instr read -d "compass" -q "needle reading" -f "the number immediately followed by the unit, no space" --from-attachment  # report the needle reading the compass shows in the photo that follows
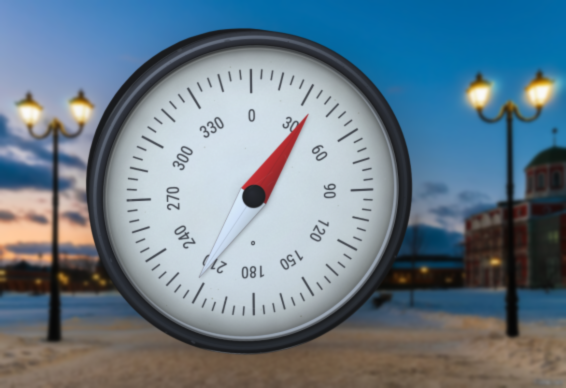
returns 35°
